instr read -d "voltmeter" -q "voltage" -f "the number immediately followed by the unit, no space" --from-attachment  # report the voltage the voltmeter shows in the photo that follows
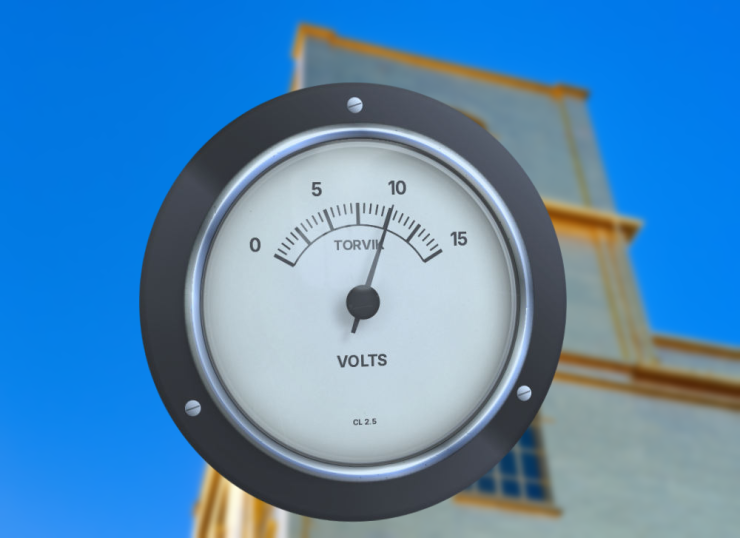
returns 10V
